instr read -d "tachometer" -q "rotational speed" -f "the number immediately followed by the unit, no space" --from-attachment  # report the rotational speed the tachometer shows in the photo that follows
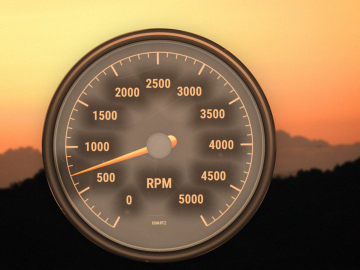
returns 700rpm
